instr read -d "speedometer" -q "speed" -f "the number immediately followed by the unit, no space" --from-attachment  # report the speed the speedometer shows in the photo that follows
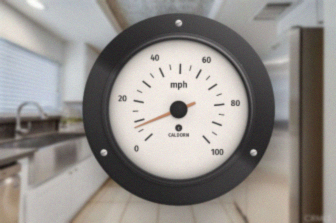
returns 7.5mph
